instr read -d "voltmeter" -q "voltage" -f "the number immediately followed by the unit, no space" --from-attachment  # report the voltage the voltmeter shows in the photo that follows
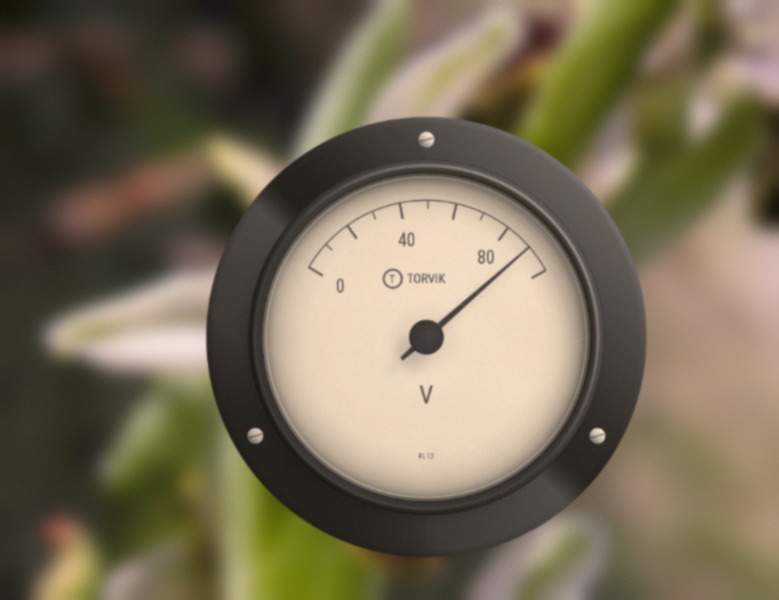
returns 90V
